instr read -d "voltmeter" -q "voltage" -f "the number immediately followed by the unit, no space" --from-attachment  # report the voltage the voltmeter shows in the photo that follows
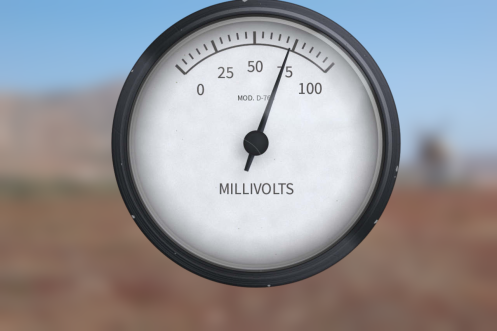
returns 72.5mV
